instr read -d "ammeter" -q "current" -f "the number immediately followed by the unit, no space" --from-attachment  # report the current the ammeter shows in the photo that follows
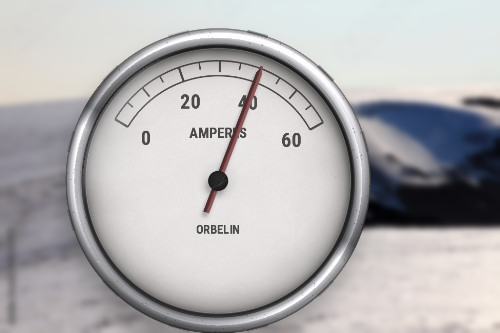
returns 40A
